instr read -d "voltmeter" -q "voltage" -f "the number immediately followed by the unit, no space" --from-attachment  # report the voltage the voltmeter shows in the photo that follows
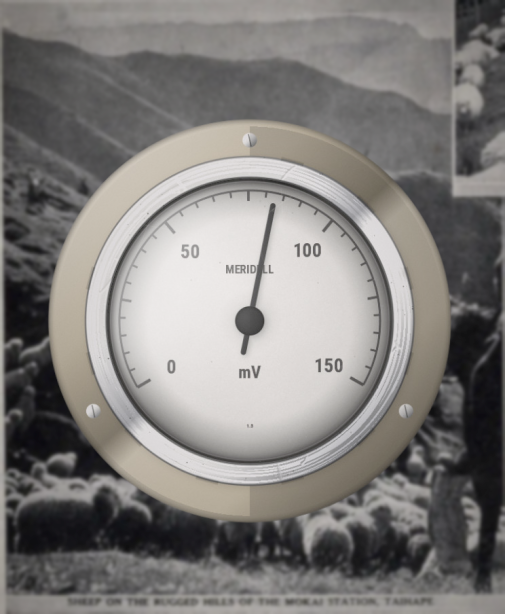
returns 82.5mV
